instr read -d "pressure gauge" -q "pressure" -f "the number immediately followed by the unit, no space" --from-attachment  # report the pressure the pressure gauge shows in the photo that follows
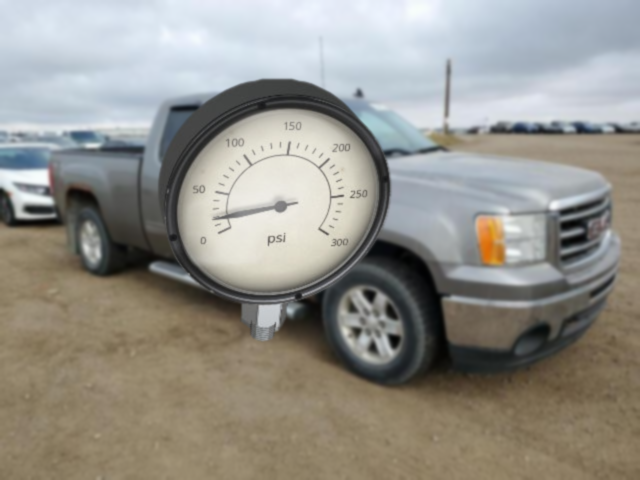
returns 20psi
